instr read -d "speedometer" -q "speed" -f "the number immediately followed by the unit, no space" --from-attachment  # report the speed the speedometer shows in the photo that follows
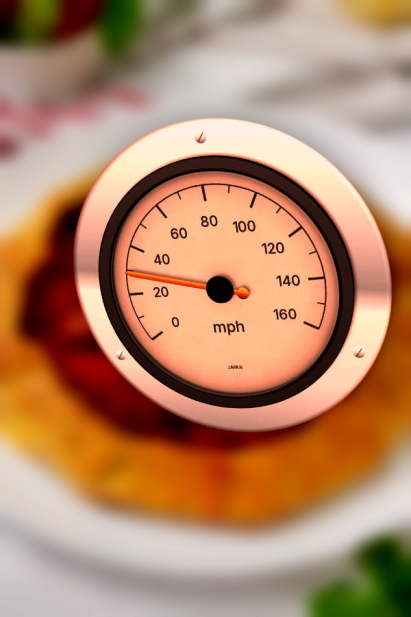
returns 30mph
